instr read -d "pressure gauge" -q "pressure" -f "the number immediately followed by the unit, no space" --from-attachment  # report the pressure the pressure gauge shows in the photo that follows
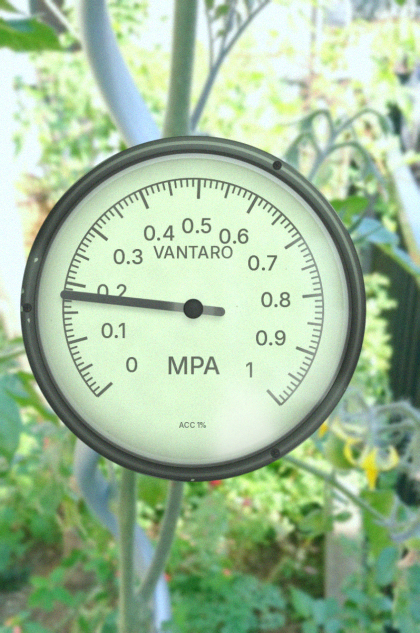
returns 0.18MPa
